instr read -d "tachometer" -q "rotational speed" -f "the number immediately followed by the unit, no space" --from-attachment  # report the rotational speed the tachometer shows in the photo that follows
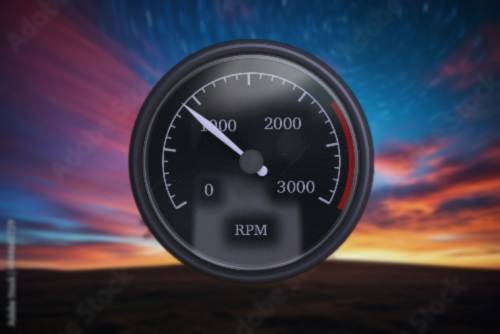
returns 900rpm
